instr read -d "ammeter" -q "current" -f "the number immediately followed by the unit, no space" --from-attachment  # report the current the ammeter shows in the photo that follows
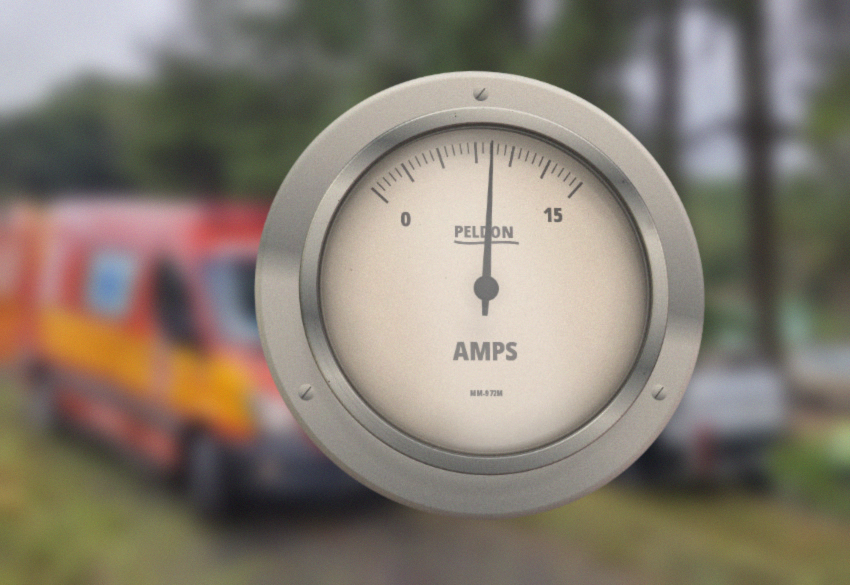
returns 8.5A
